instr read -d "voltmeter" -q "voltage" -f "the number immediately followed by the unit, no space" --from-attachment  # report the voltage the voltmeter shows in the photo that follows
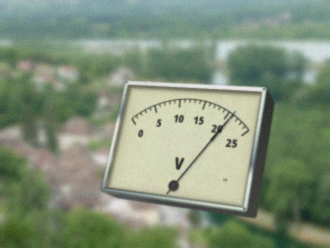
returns 21V
